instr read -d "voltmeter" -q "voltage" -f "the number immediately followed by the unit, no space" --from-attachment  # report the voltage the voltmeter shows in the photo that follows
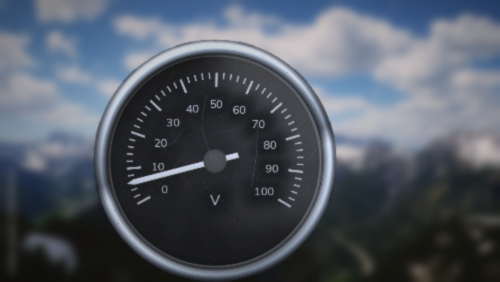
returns 6V
